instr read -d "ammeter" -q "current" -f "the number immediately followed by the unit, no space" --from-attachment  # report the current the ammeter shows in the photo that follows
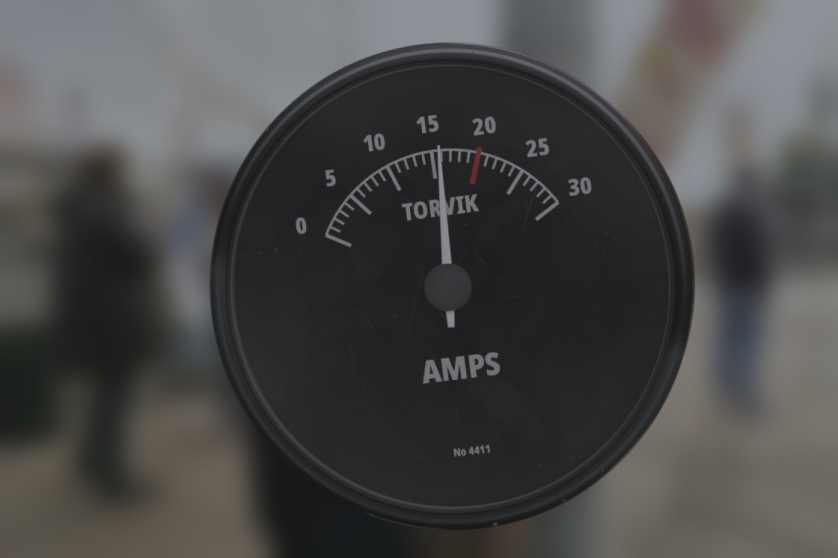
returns 16A
